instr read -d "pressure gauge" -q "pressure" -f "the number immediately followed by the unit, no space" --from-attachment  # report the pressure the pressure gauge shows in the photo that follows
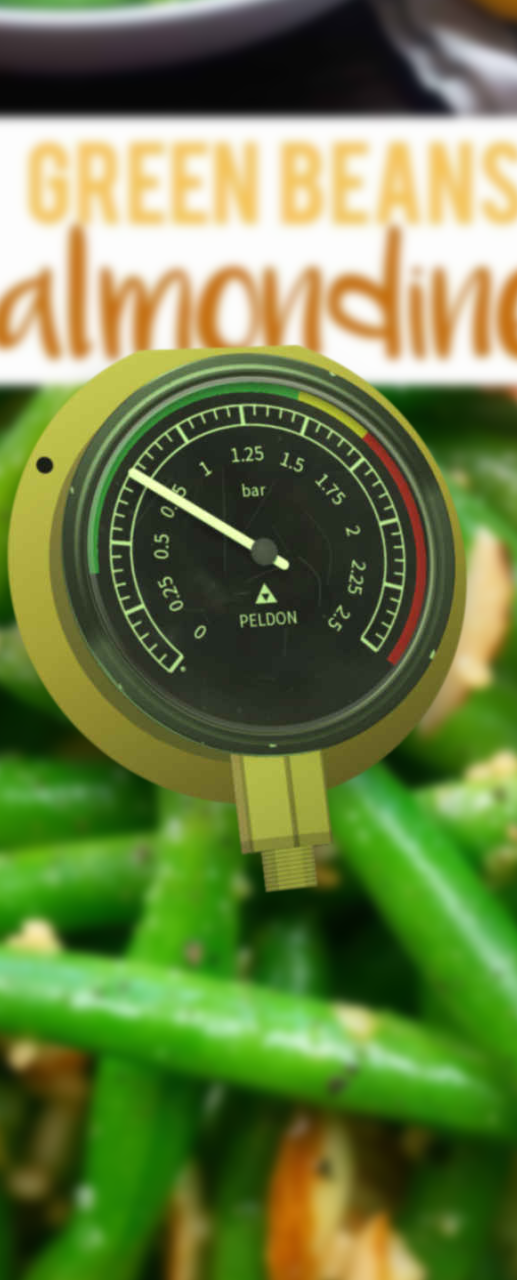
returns 0.75bar
